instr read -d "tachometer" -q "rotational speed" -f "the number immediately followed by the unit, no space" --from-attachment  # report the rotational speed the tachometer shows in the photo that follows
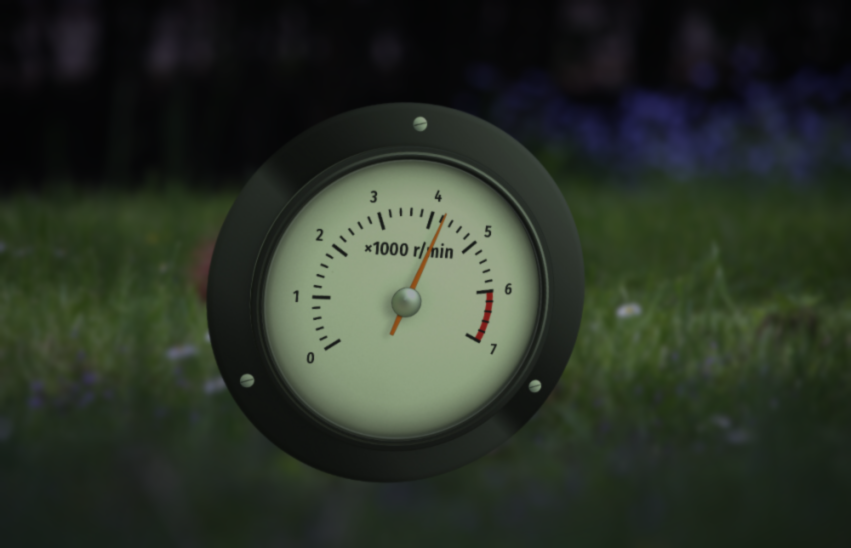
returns 4200rpm
